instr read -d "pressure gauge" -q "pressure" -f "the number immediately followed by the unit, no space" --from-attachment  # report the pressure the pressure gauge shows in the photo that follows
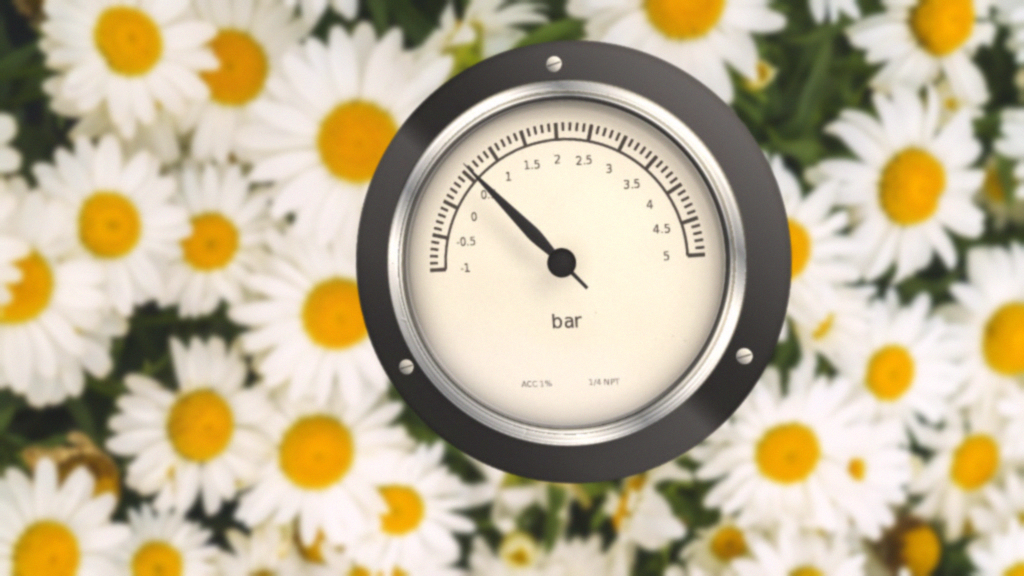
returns 0.6bar
